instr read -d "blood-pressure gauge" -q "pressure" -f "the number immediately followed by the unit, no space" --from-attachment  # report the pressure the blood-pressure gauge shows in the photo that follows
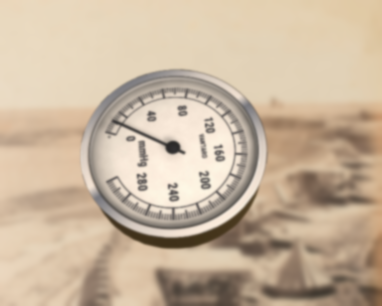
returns 10mmHg
